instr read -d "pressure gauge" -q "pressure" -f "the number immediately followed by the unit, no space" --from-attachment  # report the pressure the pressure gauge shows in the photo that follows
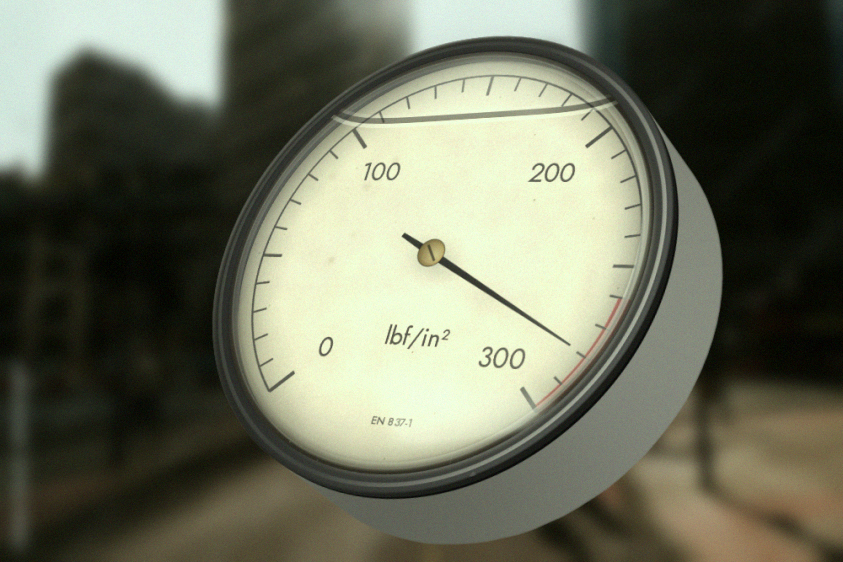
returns 280psi
